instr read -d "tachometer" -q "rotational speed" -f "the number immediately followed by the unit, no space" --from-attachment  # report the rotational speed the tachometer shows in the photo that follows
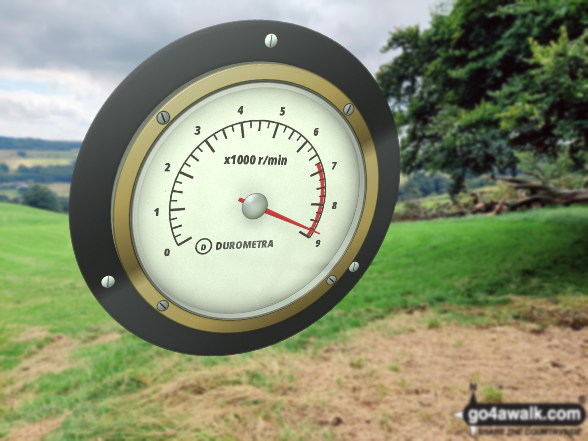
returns 8750rpm
